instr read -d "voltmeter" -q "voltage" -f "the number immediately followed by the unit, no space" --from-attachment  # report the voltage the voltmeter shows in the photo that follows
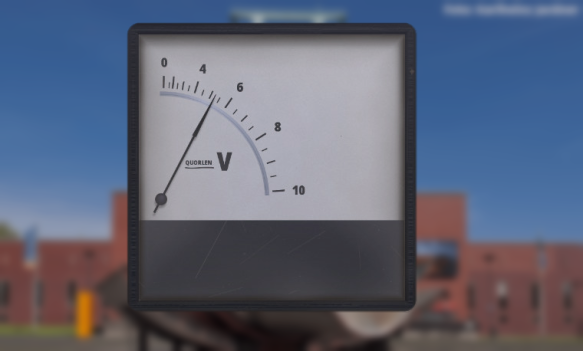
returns 5.25V
